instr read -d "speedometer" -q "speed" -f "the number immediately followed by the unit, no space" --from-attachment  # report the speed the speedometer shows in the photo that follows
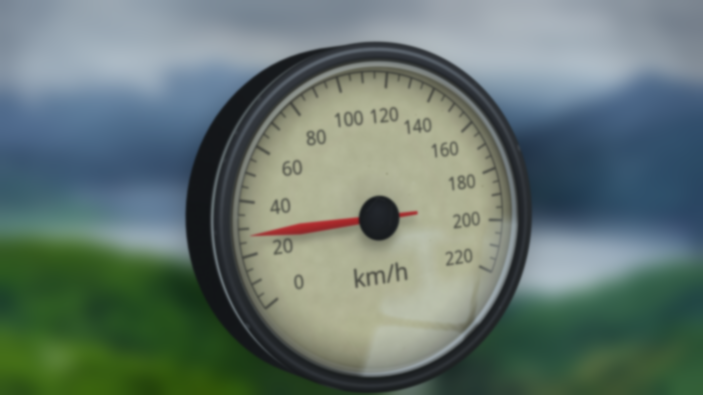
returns 27.5km/h
